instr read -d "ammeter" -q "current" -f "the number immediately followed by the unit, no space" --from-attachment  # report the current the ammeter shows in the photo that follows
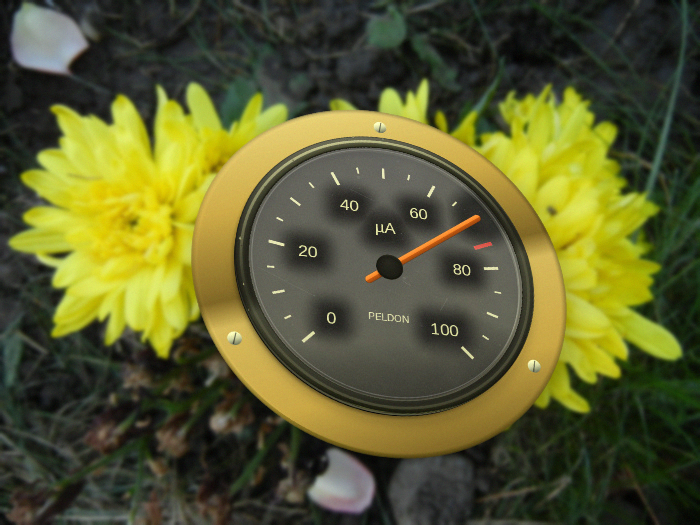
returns 70µA
